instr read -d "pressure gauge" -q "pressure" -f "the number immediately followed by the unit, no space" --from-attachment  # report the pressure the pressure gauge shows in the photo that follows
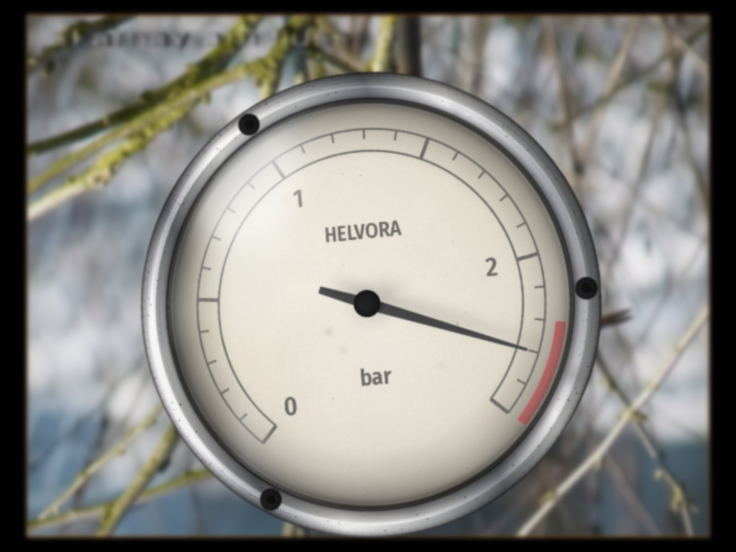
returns 2.3bar
